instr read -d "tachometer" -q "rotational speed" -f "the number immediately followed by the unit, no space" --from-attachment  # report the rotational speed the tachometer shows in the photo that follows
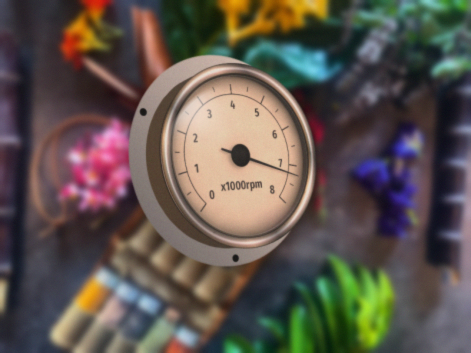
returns 7250rpm
